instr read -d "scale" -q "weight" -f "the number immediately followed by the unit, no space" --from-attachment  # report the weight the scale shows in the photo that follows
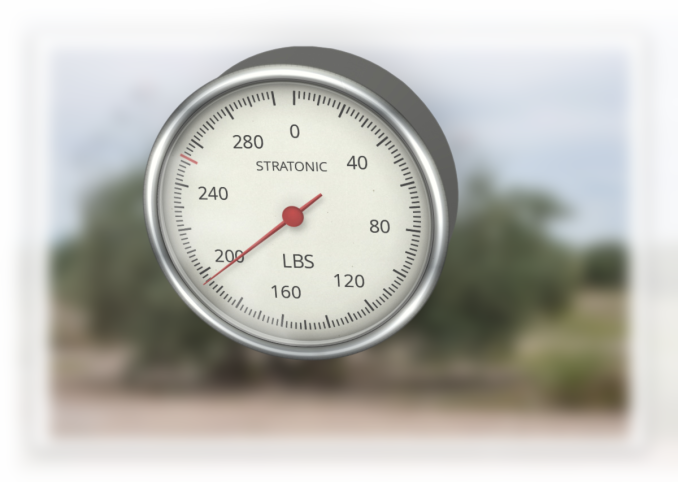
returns 196lb
